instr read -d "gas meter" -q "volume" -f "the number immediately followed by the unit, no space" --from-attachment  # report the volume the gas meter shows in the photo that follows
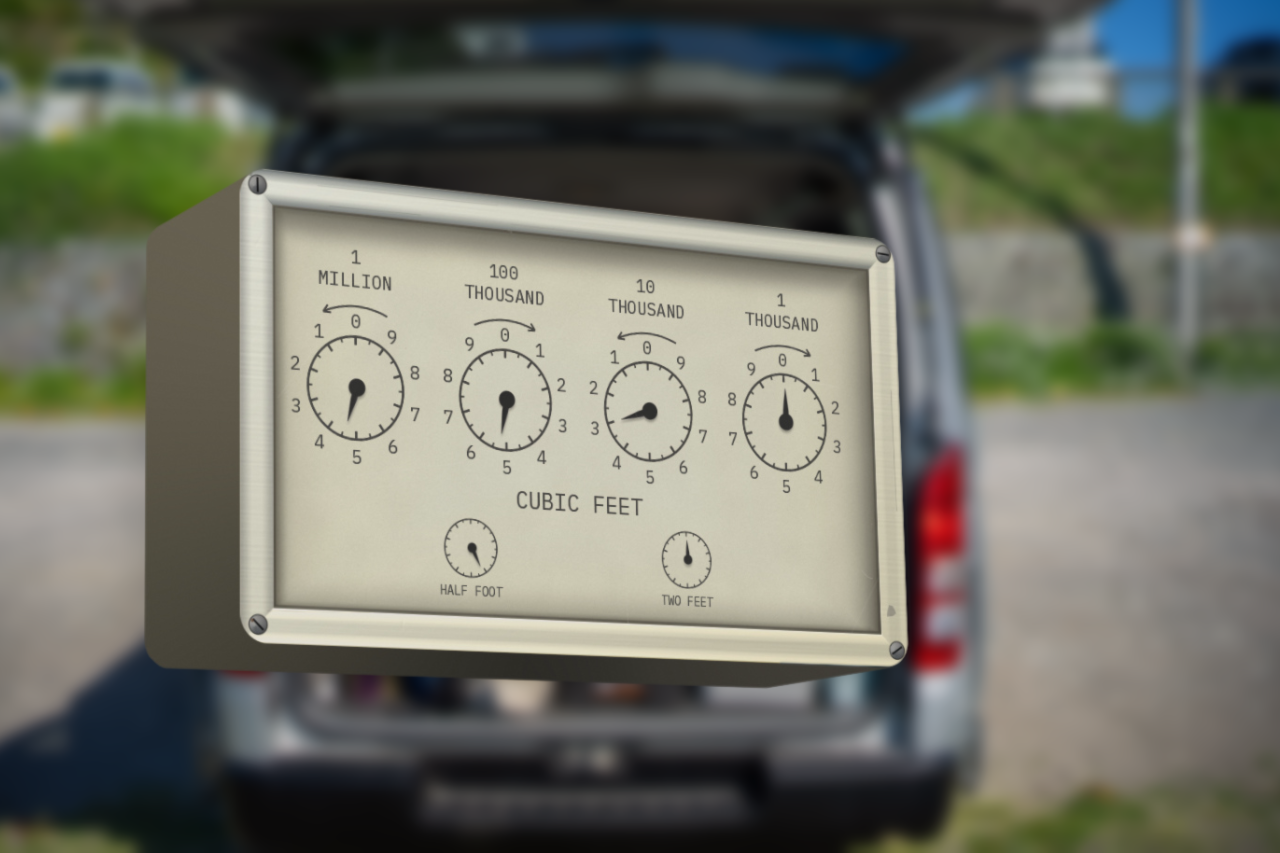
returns 453000ft³
